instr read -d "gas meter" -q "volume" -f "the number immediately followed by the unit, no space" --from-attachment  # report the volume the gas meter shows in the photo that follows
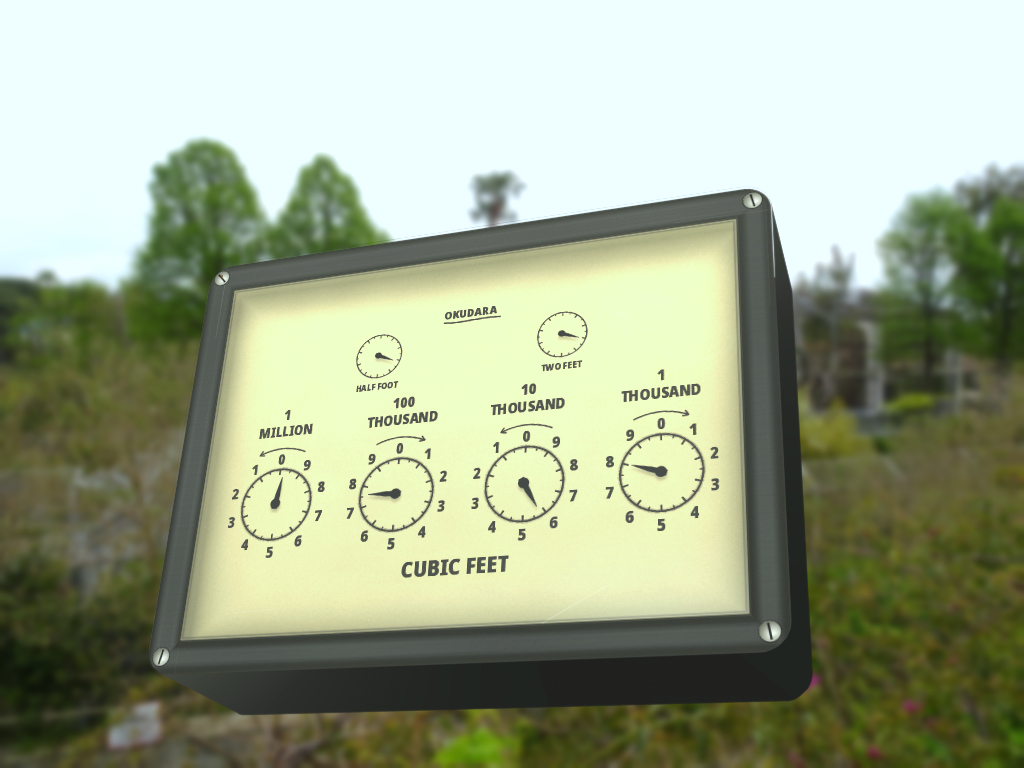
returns 975800ft³
